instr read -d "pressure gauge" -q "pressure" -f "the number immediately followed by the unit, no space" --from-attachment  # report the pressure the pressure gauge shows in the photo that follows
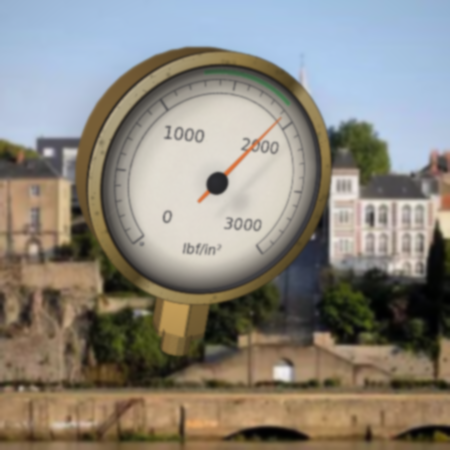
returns 1900psi
